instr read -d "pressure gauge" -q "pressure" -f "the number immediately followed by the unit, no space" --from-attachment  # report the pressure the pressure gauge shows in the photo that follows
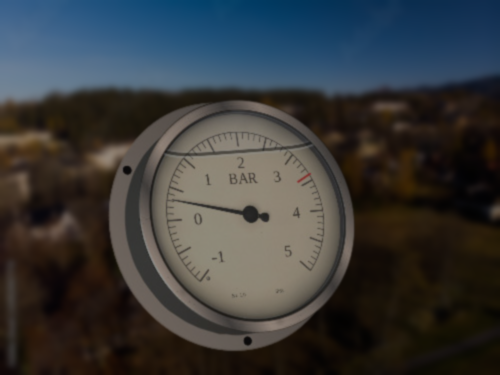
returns 0.3bar
